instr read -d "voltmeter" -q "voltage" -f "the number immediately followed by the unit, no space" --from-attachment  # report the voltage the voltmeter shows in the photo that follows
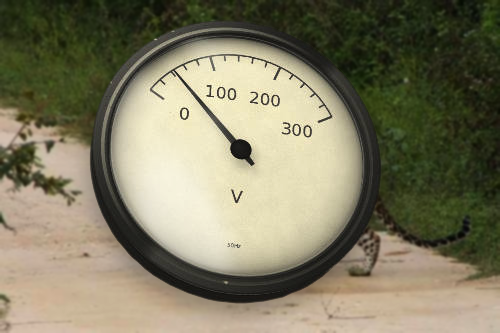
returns 40V
